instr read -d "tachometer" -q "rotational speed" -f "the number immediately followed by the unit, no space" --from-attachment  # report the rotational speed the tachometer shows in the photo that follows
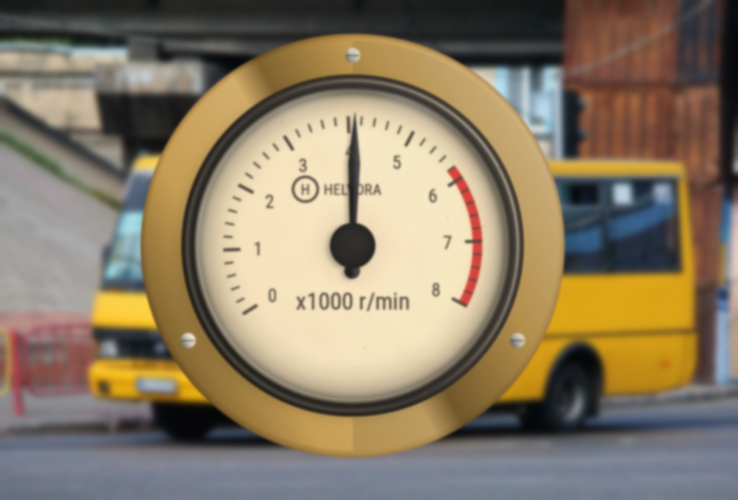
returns 4100rpm
